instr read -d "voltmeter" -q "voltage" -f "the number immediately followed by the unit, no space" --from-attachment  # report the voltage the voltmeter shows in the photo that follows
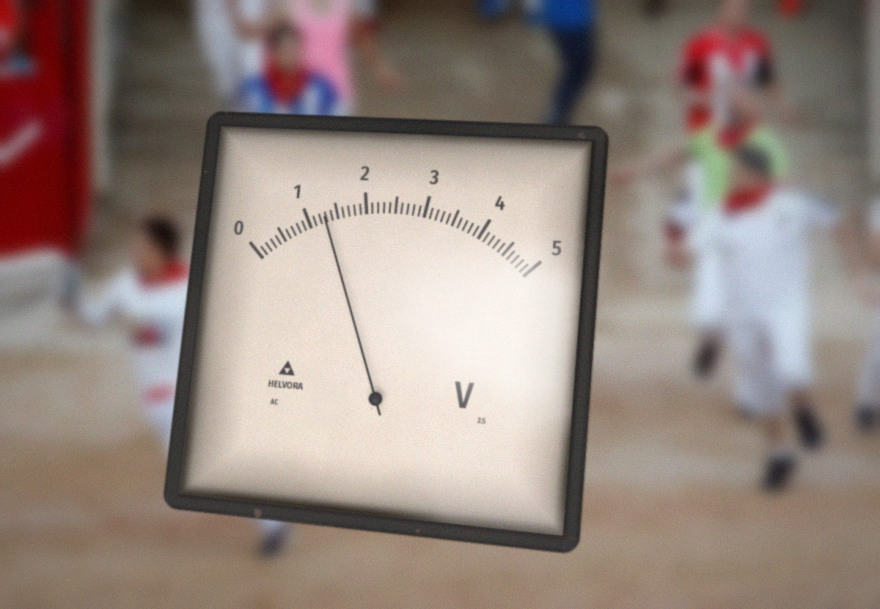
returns 1.3V
